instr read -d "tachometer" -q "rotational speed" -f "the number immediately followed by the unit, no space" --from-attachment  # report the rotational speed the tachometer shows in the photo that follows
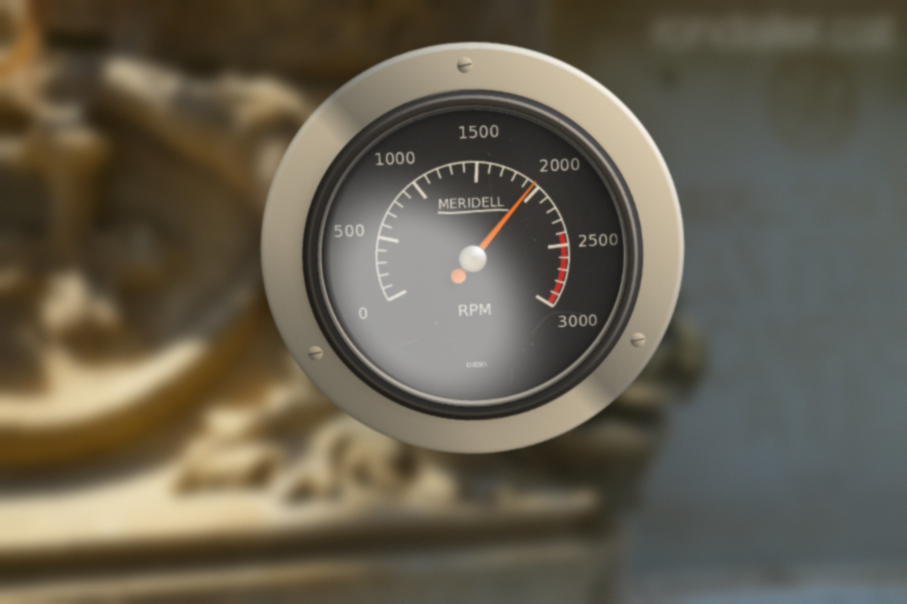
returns 1950rpm
